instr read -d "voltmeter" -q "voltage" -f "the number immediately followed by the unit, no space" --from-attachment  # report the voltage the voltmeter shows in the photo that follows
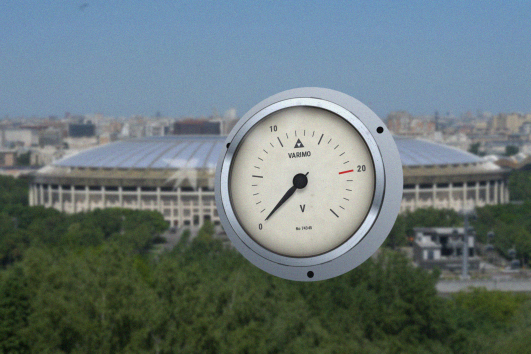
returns 0V
